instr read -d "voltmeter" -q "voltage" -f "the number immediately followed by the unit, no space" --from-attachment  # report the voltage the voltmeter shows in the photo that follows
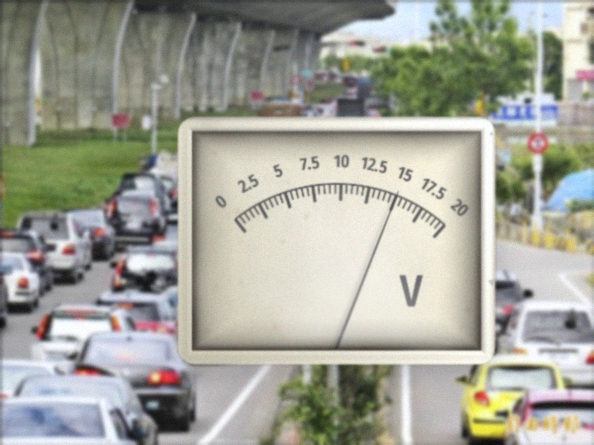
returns 15V
